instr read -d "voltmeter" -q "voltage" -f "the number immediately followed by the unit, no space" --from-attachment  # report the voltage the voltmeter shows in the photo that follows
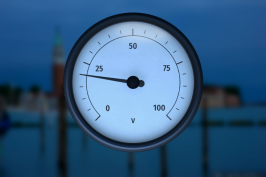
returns 20V
